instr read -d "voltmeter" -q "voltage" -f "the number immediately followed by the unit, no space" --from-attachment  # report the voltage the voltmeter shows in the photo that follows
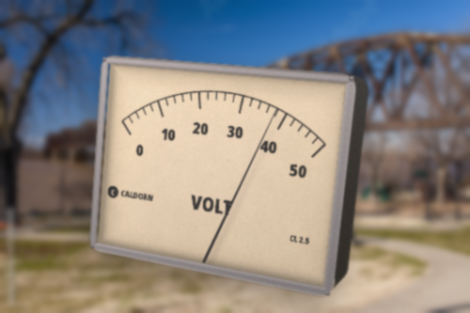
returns 38V
